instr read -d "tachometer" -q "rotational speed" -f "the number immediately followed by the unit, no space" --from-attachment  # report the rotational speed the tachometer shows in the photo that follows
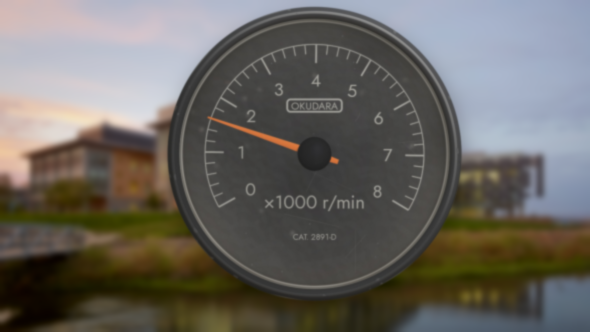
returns 1600rpm
